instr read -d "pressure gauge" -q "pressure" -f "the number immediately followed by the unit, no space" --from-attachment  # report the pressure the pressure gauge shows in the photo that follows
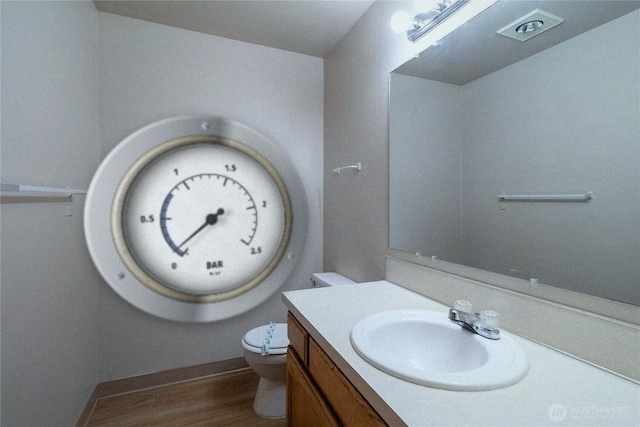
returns 0.1bar
